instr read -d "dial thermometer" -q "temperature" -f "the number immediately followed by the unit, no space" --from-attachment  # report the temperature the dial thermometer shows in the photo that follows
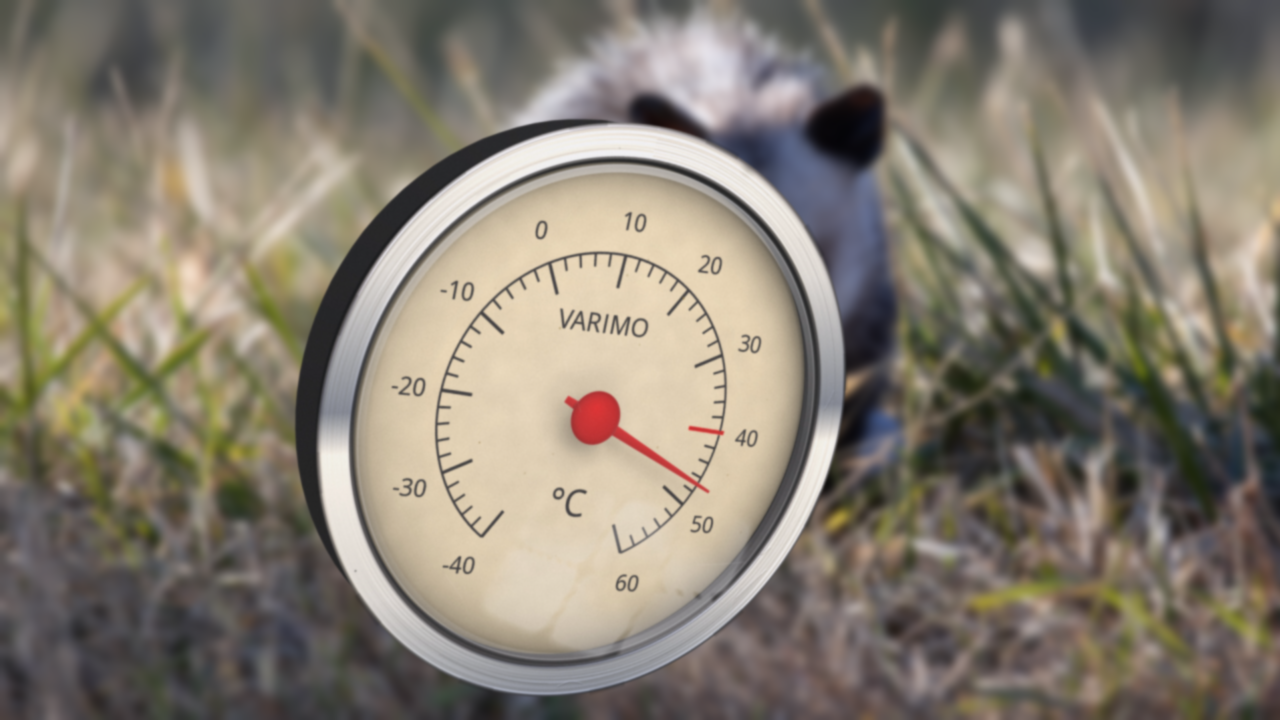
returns 47°C
